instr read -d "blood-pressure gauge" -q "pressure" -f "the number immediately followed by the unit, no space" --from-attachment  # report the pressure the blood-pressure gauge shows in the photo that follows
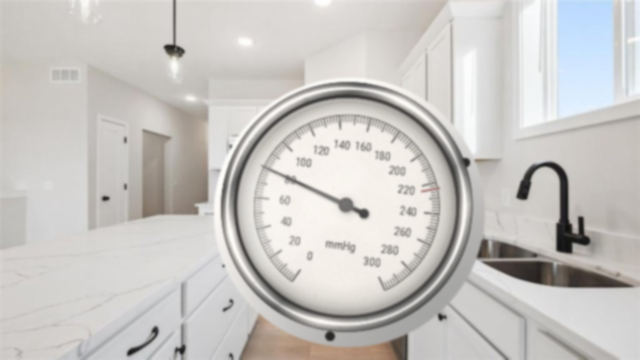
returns 80mmHg
